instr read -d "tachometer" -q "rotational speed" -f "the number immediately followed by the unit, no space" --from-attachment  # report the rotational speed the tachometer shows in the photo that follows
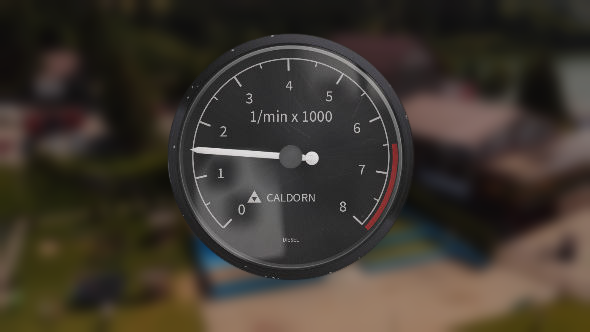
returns 1500rpm
